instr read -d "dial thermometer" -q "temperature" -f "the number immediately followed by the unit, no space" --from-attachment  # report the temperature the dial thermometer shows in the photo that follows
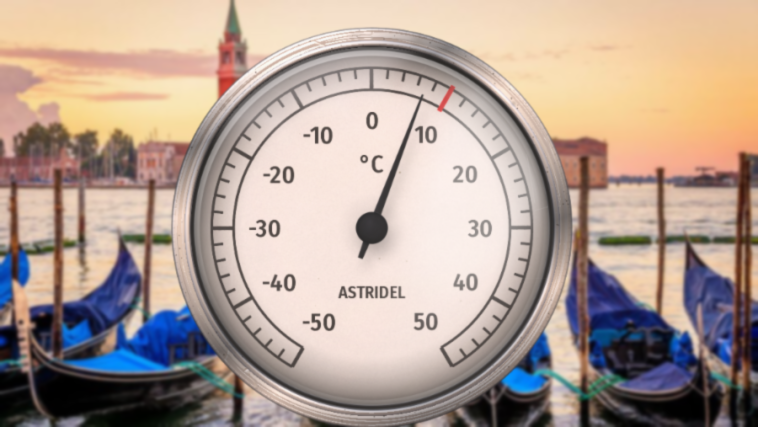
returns 7°C
